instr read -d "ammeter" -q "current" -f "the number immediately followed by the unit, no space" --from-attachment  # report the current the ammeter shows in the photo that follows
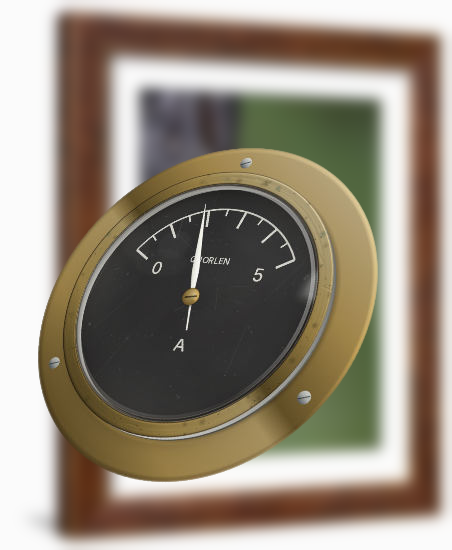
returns 2A
